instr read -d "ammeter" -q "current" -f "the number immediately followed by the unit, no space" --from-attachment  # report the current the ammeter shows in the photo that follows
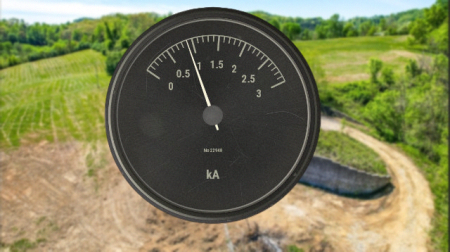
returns 0.9kA
